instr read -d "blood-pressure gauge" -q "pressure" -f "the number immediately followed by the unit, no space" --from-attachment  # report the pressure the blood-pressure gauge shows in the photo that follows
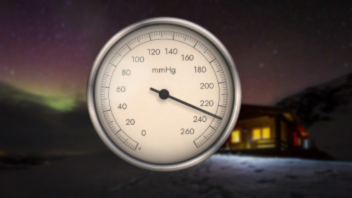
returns 230mmHg
